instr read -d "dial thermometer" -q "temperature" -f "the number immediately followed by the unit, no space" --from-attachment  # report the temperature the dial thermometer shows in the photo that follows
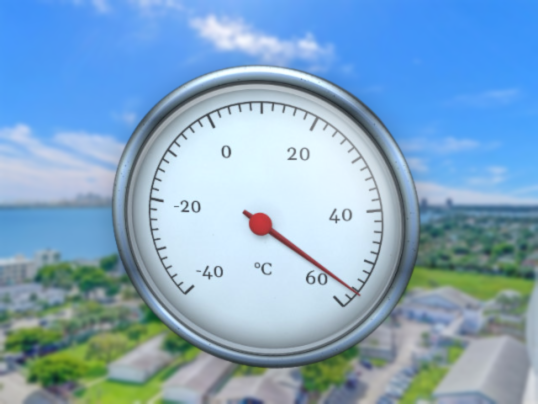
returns 56°C
